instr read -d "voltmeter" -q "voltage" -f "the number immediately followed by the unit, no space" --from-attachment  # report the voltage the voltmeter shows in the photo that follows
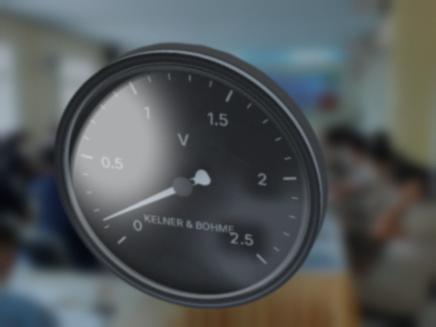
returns 0.15V
